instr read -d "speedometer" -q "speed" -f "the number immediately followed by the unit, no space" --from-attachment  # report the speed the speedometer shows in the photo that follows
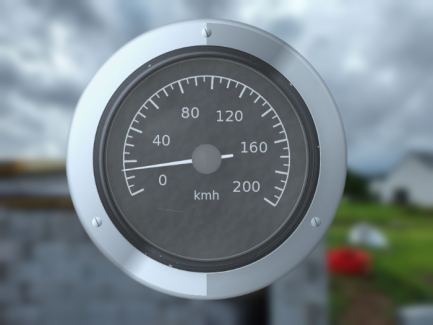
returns 15km/h
